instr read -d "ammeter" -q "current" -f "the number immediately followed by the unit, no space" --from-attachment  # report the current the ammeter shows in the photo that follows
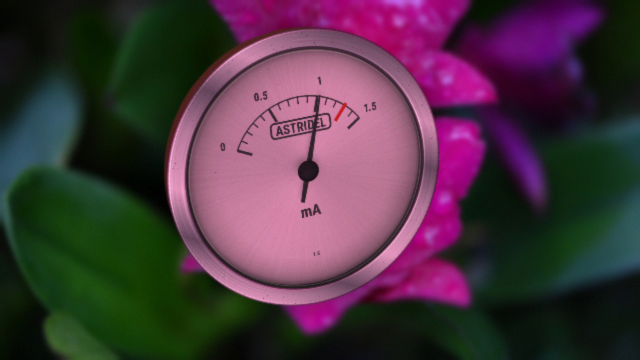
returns 1mA
